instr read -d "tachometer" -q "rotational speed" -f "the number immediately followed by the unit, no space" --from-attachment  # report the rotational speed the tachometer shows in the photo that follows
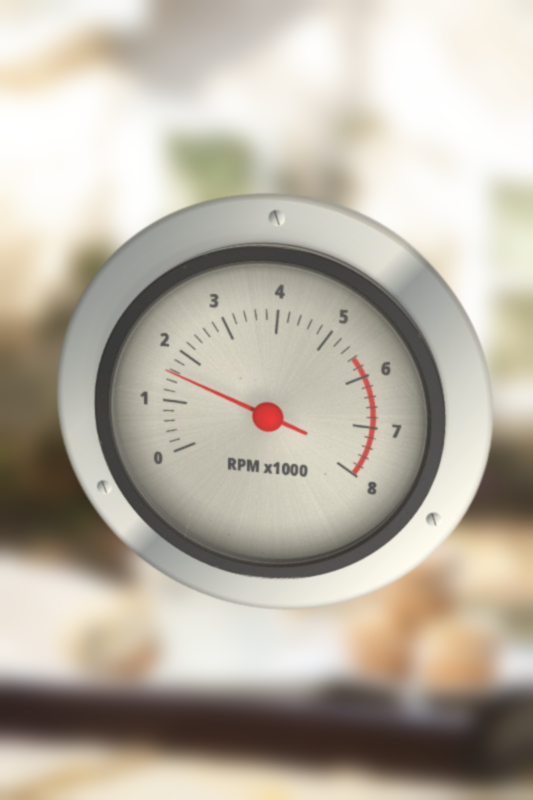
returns 1600rpm
